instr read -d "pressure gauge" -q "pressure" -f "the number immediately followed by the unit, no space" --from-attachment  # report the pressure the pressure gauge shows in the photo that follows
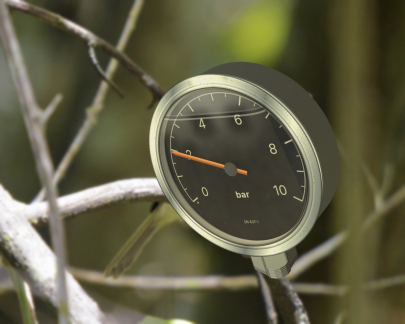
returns 2bar
